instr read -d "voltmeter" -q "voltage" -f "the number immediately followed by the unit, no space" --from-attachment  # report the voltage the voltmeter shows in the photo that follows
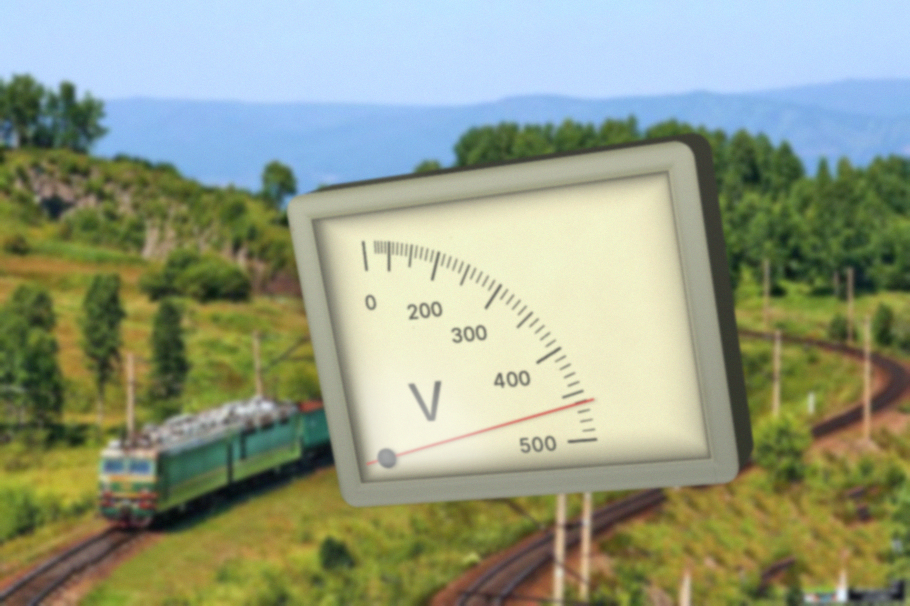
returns 460V
